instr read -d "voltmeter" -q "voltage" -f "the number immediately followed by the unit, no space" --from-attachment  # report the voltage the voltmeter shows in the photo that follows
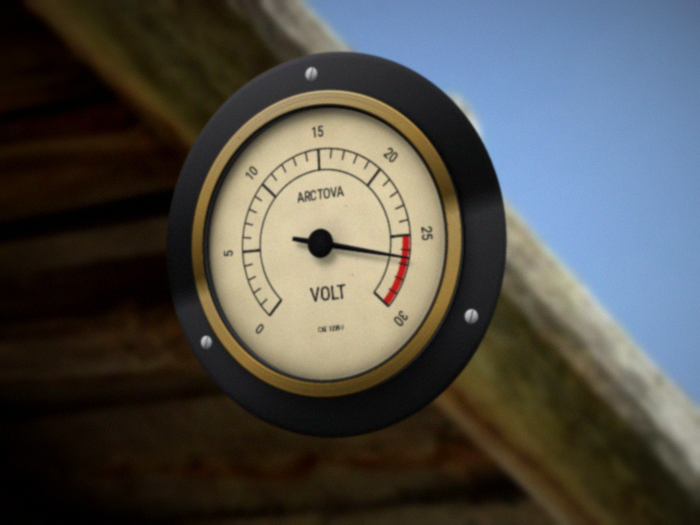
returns 26.5V
